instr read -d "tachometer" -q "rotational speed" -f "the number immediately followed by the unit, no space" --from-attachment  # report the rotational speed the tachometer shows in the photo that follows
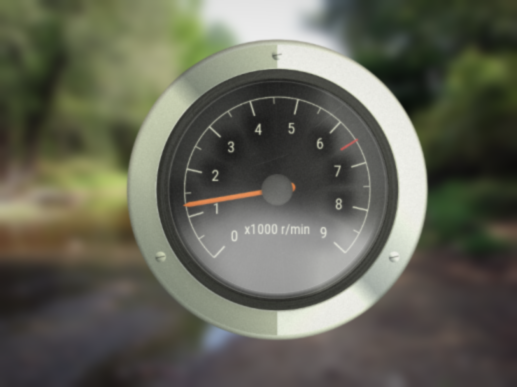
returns 1250rpm
